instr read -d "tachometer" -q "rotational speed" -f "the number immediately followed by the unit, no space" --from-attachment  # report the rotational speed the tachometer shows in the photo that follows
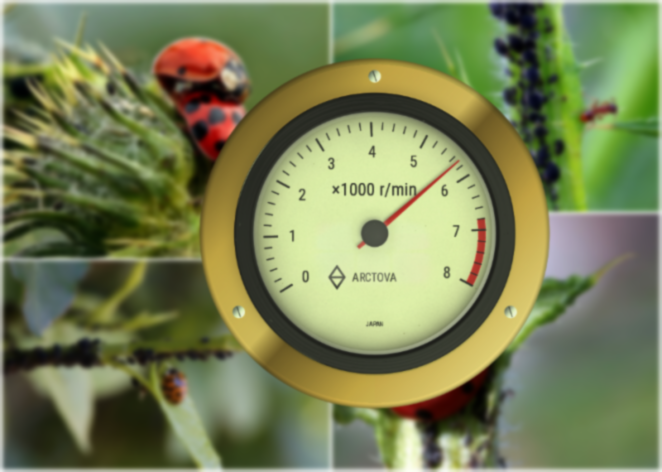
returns 5700rpm
